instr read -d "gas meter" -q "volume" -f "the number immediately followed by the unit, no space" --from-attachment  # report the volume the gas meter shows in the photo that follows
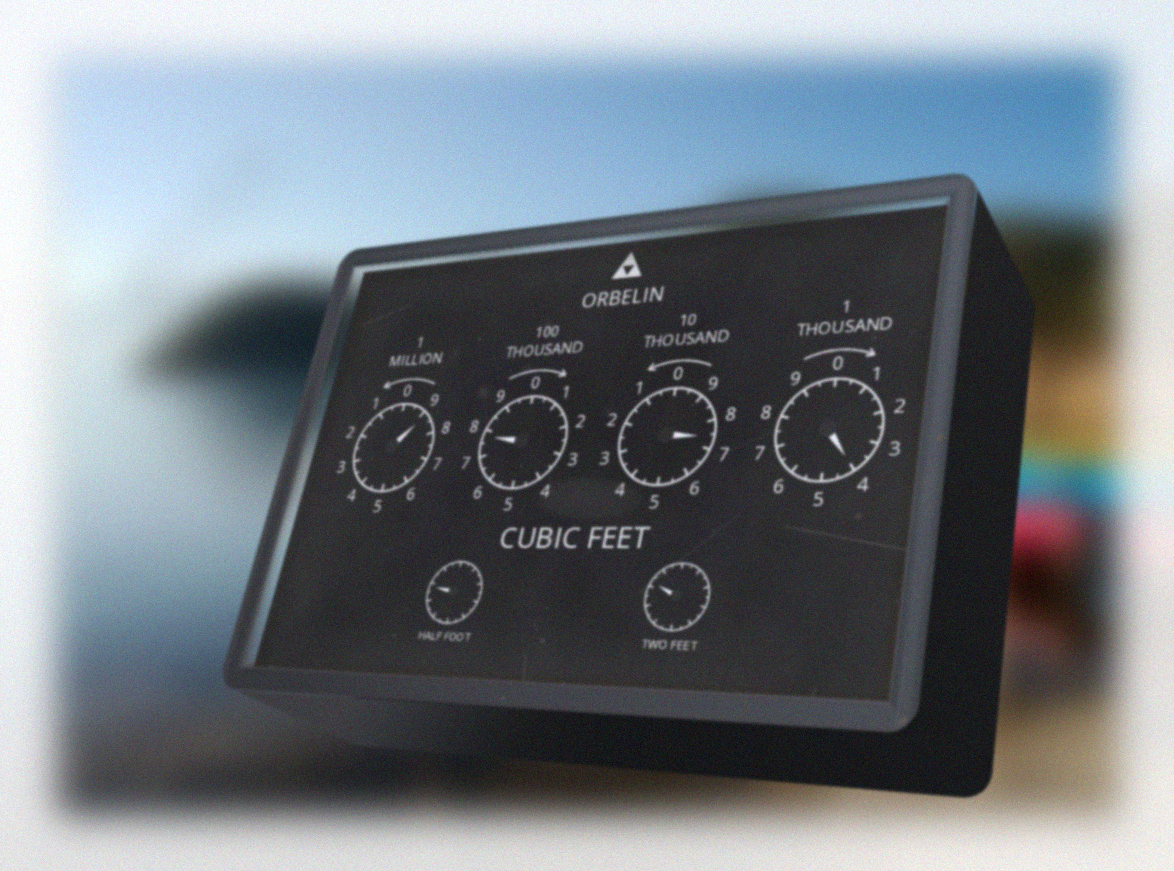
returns 877400ft³
